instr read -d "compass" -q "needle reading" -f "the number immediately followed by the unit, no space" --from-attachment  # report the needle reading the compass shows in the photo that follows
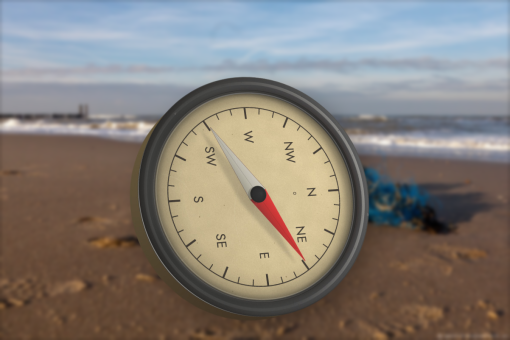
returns 60°
